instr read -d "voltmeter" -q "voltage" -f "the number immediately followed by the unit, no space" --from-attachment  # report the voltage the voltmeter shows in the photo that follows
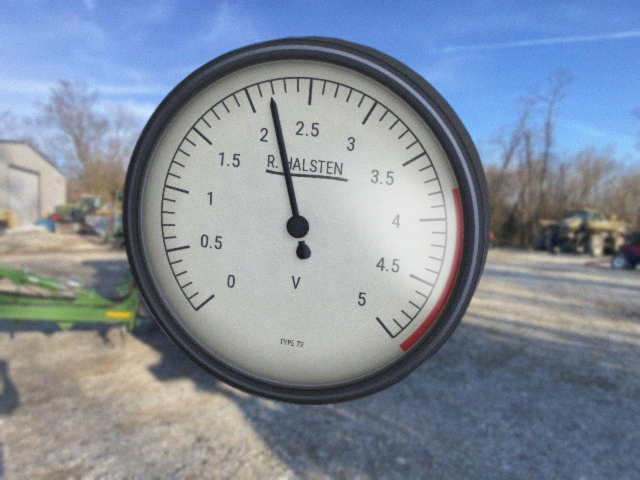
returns 2.2V
